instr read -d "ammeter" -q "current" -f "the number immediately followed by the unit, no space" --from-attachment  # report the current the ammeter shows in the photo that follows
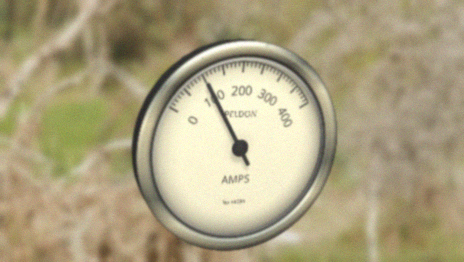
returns 100A
